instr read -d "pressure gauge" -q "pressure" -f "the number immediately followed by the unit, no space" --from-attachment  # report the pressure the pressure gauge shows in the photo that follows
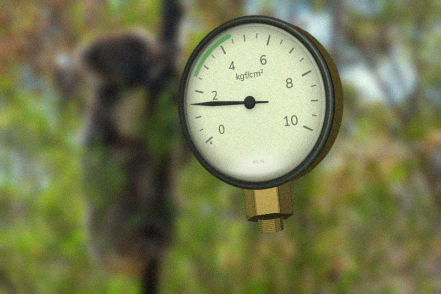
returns 1.5kg/cm²
